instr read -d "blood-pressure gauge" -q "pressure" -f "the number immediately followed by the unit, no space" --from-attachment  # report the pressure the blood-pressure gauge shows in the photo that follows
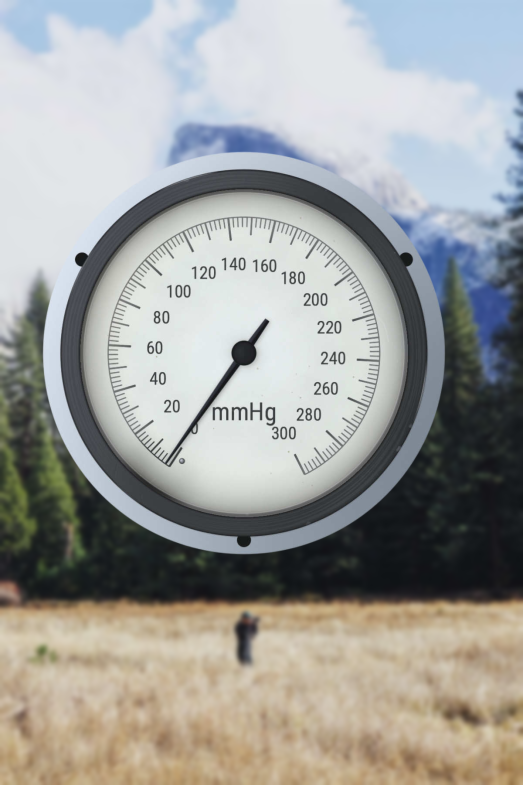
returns 2mmHg
